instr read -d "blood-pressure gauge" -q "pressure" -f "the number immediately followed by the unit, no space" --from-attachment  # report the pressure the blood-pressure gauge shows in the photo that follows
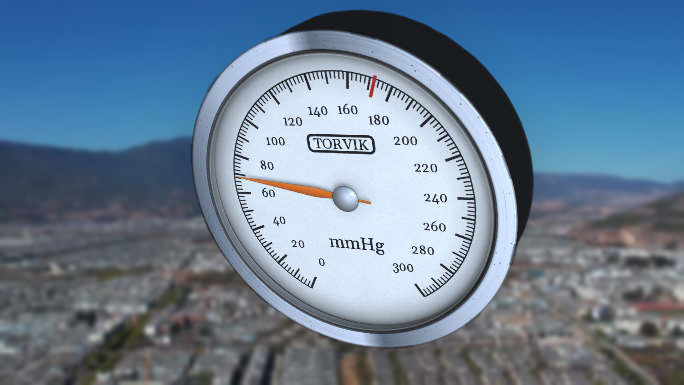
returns 70mmHg
